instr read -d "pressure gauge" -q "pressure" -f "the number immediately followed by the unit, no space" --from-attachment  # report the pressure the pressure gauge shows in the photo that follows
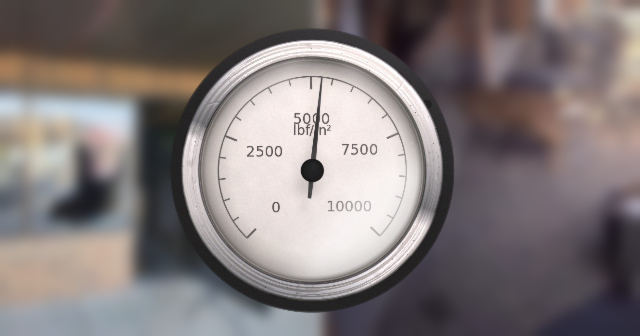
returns 5250psi
